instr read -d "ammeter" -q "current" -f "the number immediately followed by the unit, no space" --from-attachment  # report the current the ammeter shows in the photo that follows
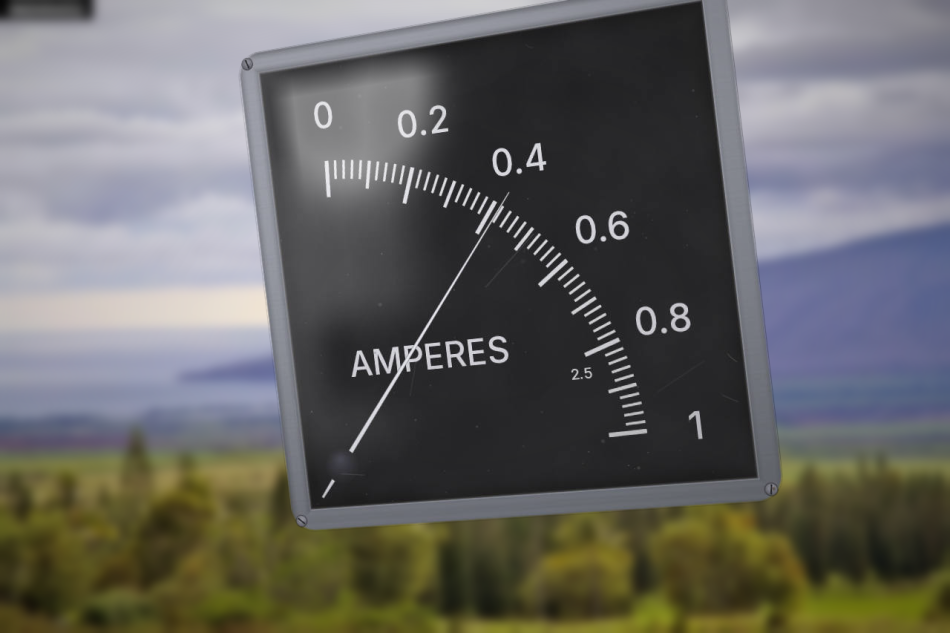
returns 0.42A
